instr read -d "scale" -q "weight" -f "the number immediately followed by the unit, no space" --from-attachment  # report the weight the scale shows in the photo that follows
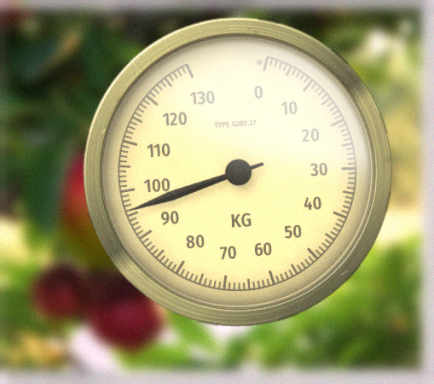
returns 96kg
